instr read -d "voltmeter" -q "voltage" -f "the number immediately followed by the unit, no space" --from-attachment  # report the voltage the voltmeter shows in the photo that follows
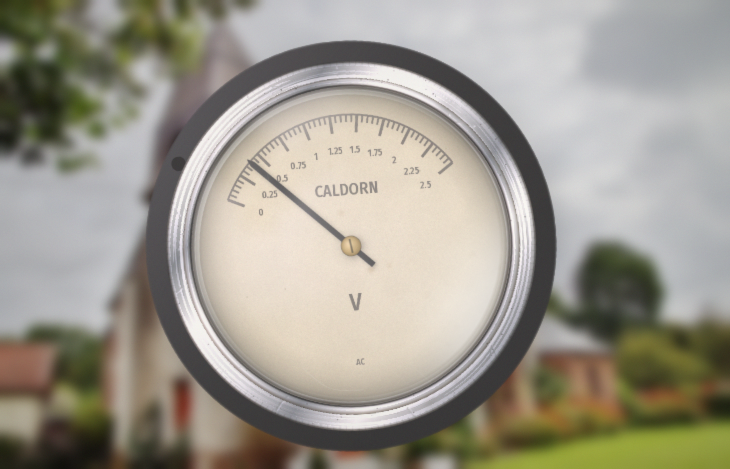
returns 0.4V
